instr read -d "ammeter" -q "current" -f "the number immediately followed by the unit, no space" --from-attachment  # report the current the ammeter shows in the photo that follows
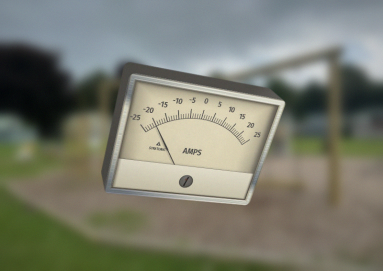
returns -20A
